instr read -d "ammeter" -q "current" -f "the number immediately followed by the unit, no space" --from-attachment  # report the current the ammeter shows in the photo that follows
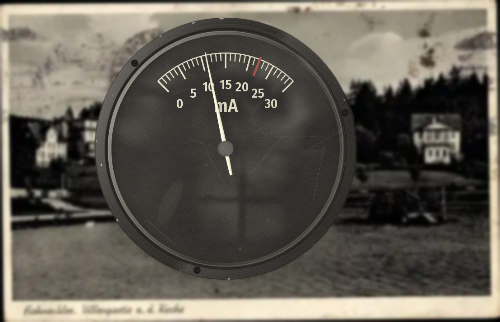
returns 11mA
